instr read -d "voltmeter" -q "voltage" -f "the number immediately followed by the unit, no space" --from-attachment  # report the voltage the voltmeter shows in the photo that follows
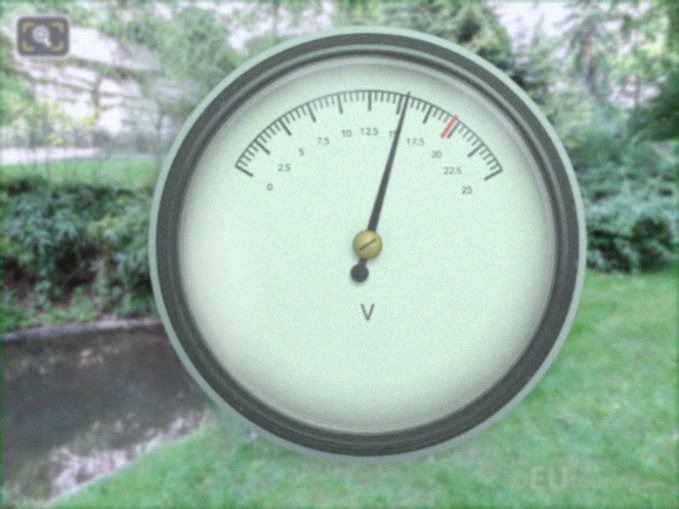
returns 15.5V
